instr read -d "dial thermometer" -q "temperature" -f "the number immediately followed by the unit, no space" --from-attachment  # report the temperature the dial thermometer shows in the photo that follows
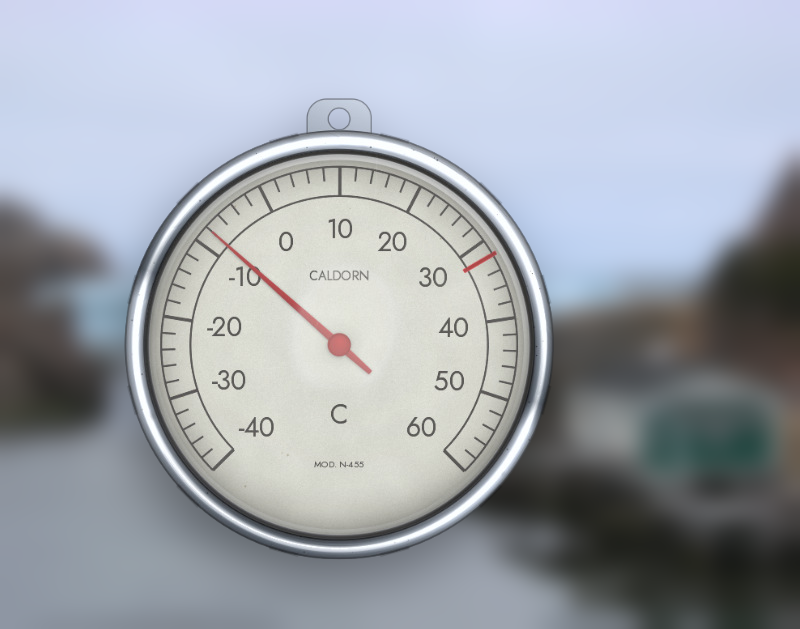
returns -8°C
